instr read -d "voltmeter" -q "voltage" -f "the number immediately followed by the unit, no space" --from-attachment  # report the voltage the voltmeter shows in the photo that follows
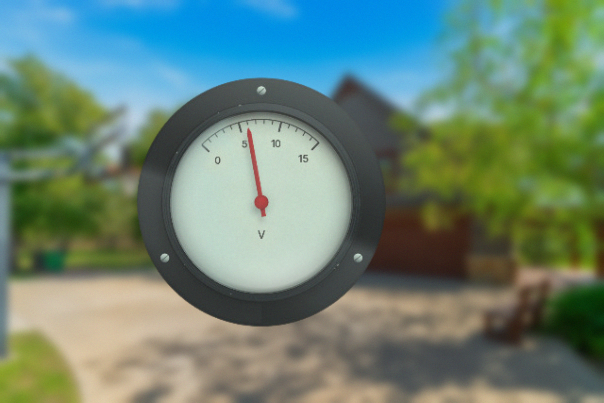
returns 6V
